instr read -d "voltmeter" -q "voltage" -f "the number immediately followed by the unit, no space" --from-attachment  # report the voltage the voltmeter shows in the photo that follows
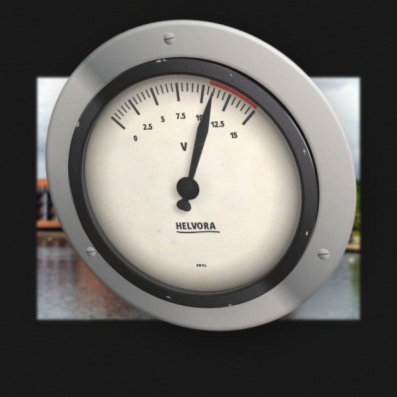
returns 11V
